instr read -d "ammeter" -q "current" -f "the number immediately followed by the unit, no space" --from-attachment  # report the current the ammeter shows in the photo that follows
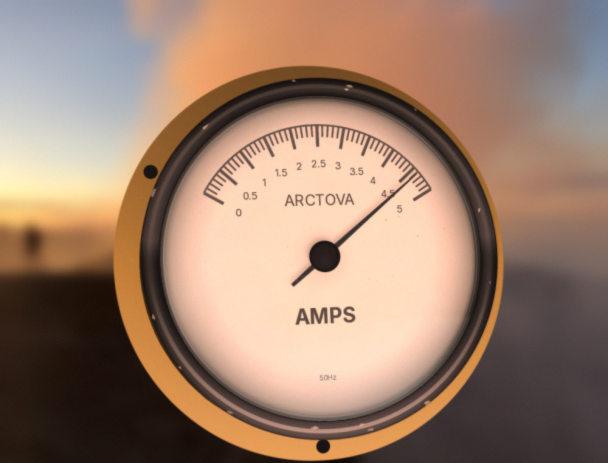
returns 4.6A
